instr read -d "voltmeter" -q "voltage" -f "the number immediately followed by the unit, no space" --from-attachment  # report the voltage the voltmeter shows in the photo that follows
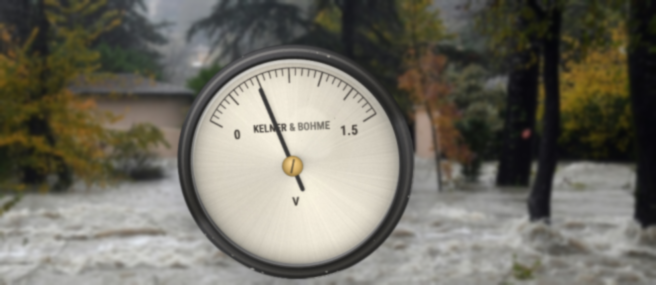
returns 0.5V
